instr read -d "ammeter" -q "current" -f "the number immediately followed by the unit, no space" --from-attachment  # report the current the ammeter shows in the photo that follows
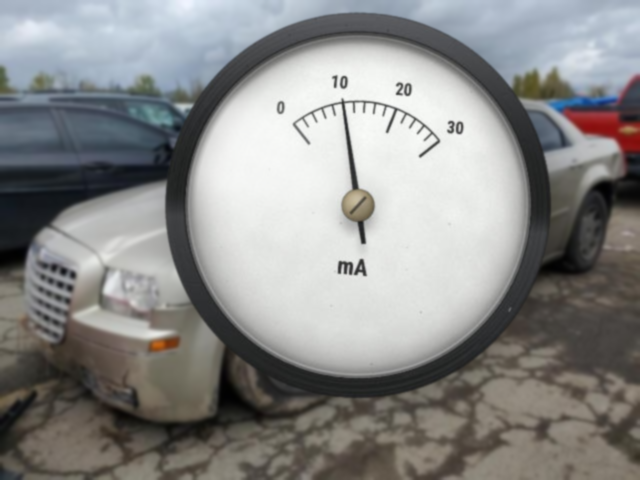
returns 10mA
